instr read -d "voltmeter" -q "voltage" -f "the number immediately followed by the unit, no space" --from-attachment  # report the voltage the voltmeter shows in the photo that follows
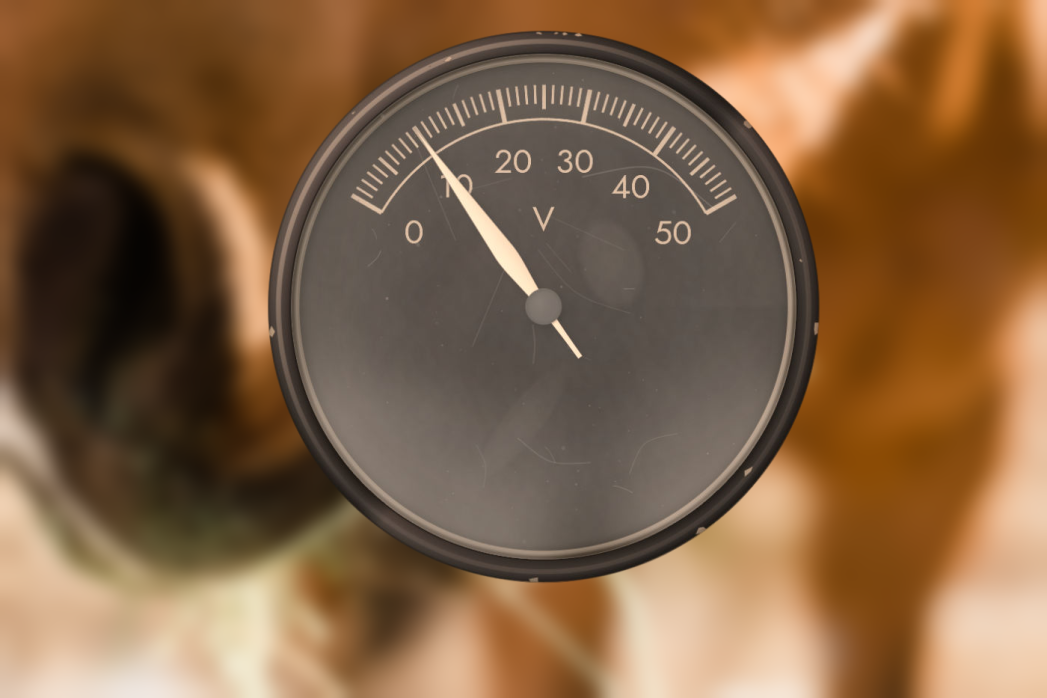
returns 10V
